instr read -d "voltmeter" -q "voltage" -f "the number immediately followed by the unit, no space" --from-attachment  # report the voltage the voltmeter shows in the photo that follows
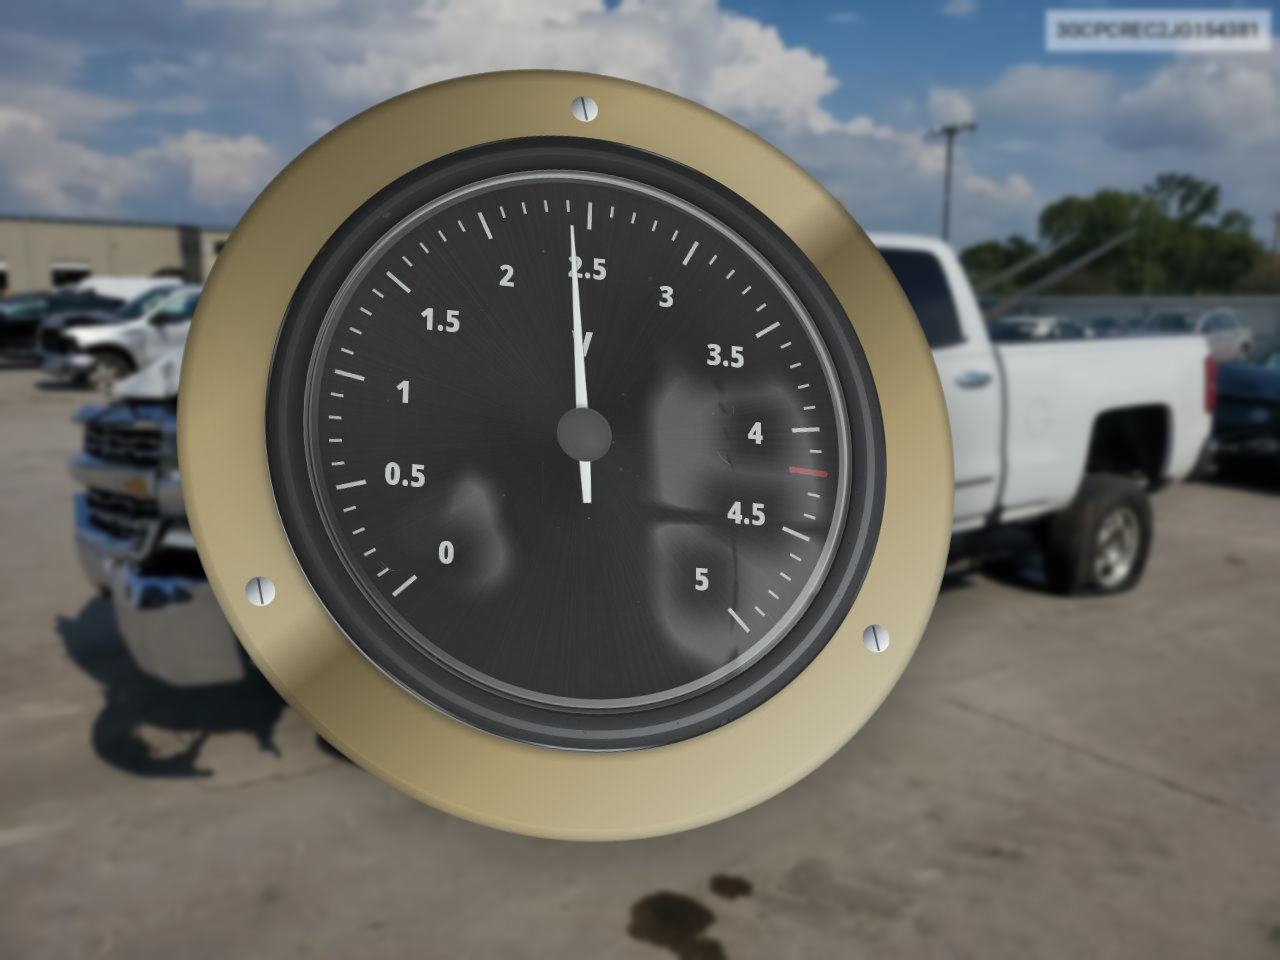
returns 2.4V
